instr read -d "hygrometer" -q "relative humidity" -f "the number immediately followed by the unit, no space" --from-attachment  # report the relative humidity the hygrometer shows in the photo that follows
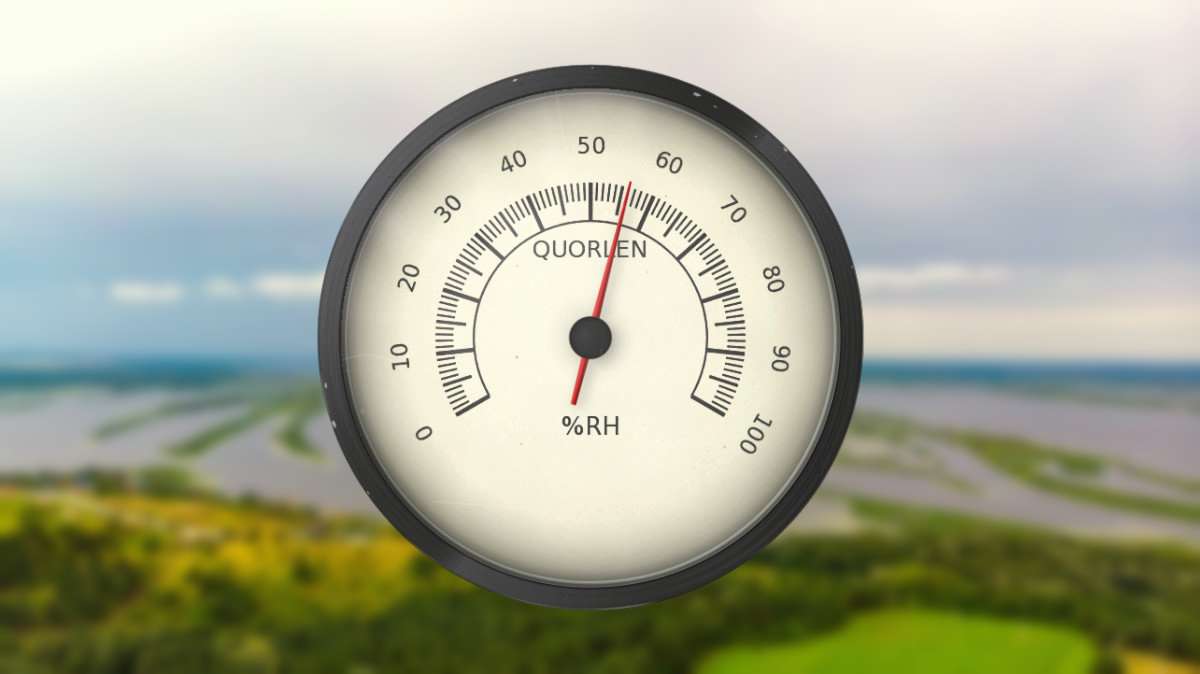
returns 56%
